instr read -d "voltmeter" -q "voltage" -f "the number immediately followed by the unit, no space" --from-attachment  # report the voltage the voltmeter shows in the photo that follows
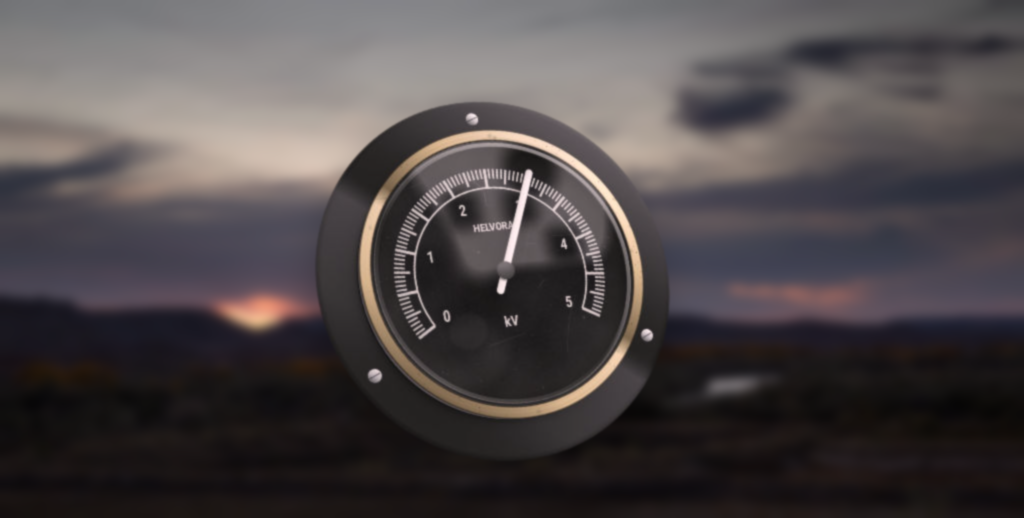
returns 3kV
